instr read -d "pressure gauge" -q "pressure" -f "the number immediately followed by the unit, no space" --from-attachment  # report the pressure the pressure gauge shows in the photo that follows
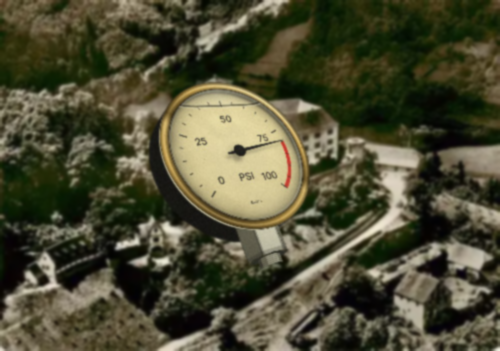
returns 80psi
